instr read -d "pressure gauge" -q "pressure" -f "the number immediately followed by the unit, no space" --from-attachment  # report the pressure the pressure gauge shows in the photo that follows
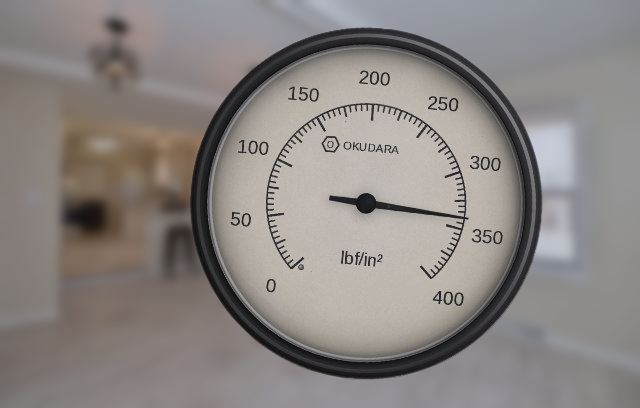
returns 340psi
